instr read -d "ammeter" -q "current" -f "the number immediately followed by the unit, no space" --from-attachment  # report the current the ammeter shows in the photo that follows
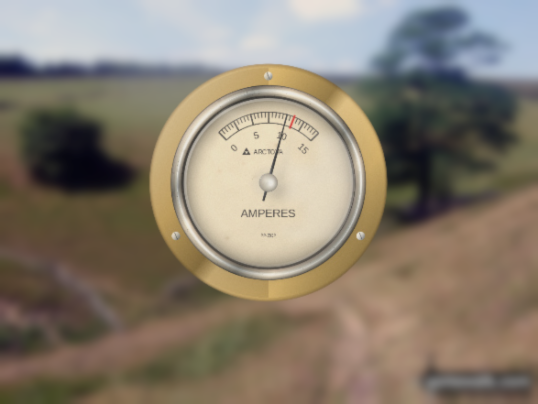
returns 10A
